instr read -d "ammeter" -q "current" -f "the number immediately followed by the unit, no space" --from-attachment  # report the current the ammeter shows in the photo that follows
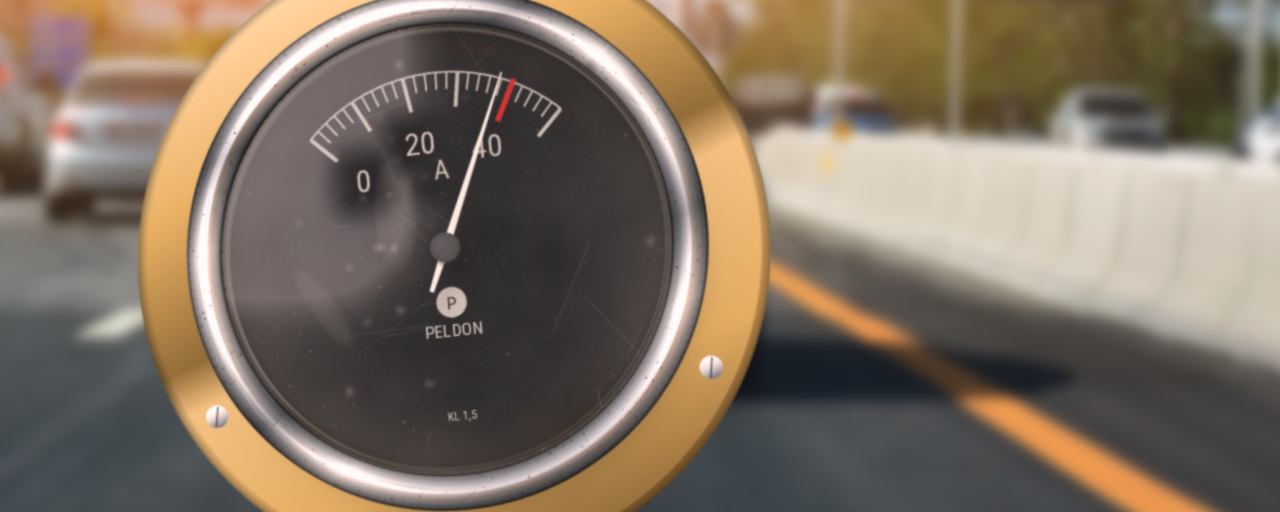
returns 38A
